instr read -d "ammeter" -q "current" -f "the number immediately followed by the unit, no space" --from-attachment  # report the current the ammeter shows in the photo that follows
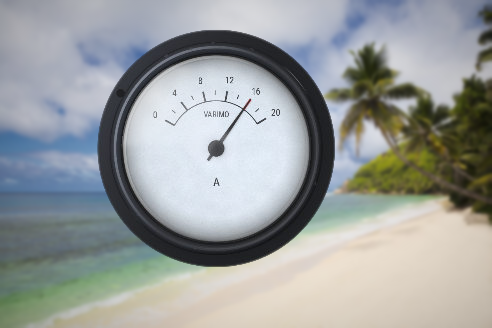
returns 16A
